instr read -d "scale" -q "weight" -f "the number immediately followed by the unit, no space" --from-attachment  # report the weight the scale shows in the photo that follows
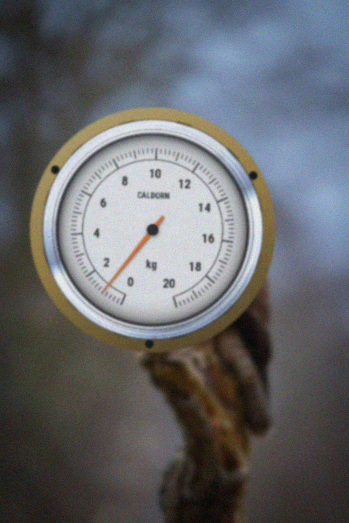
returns 1kg
